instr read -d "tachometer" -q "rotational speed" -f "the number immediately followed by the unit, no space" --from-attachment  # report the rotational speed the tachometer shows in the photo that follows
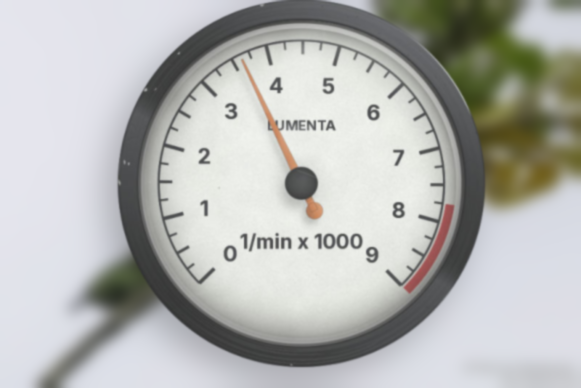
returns 3625rpm
